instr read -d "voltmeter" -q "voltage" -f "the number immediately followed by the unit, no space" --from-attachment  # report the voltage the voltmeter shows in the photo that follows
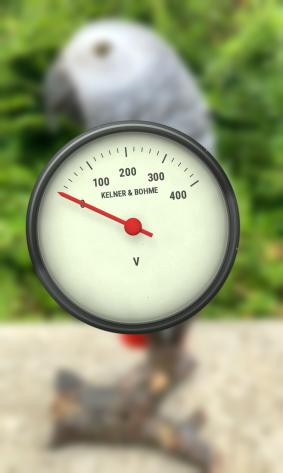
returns 0V
